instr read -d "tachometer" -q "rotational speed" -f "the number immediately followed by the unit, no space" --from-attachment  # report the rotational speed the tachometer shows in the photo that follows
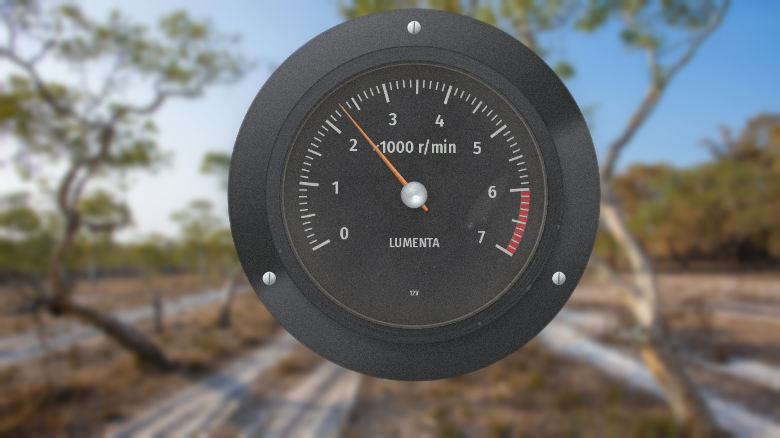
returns 2300rpm
